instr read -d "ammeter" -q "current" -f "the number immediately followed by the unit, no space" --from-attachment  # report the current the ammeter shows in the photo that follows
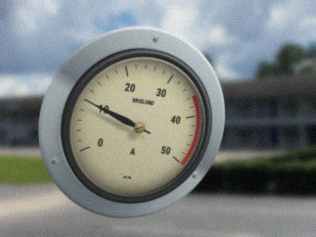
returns 10A
